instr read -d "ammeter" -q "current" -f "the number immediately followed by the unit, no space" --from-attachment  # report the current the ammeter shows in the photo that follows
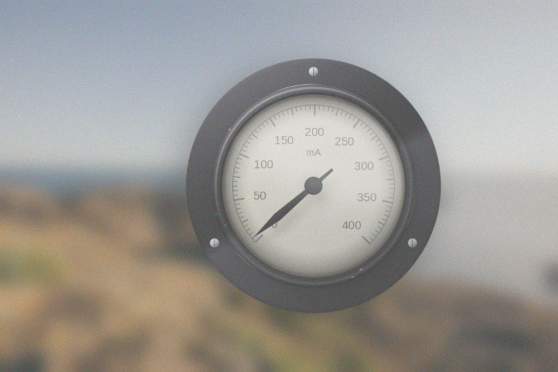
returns 5mA
